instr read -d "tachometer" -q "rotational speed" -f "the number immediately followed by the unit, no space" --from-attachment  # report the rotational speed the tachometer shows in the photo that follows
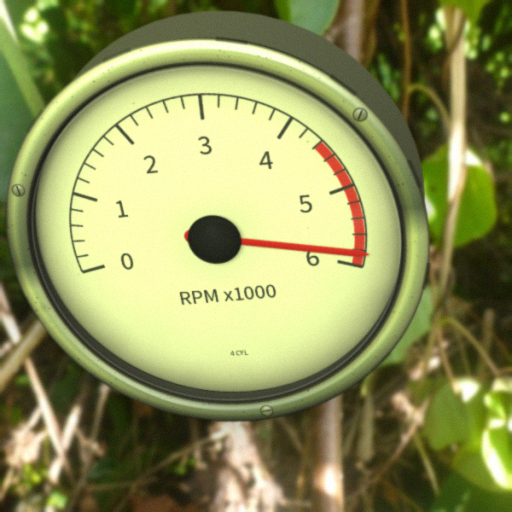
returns 5800rpm
